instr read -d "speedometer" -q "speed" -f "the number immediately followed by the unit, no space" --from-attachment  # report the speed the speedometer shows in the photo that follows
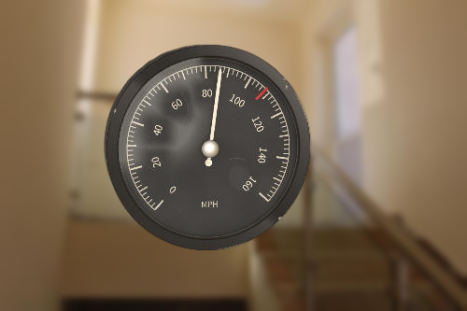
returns 86mph
